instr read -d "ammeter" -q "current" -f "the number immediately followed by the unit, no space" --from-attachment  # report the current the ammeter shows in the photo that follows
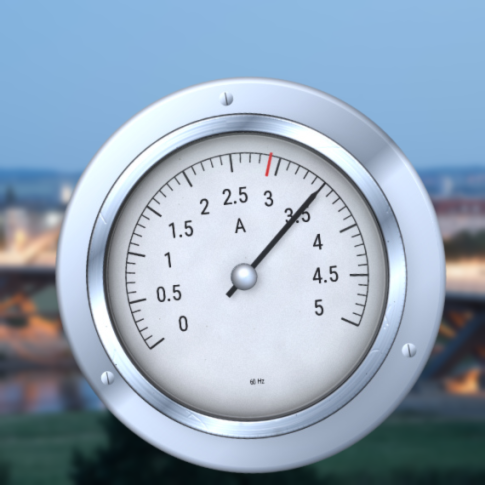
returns 3.5A
